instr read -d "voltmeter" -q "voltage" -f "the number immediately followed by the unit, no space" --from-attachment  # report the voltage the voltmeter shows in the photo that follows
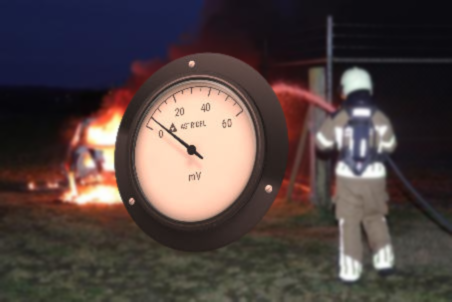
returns 5mV
